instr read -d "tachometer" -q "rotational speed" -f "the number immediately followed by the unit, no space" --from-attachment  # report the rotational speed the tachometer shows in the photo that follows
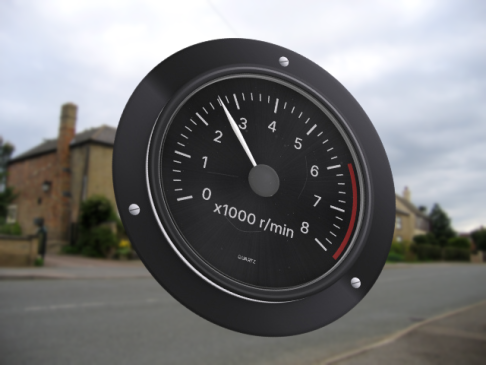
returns 2600rpm
